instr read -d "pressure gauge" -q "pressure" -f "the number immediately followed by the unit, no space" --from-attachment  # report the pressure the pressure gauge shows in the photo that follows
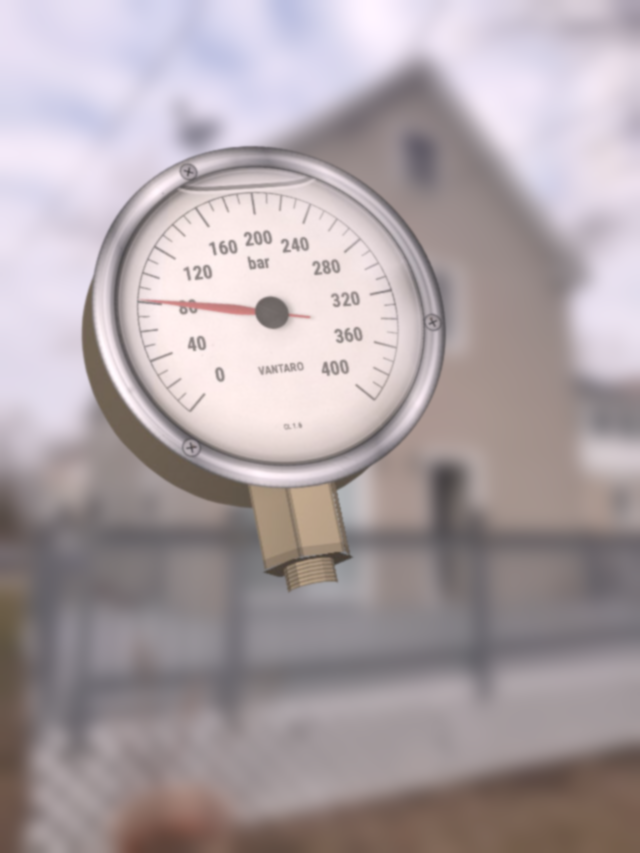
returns 80bar
